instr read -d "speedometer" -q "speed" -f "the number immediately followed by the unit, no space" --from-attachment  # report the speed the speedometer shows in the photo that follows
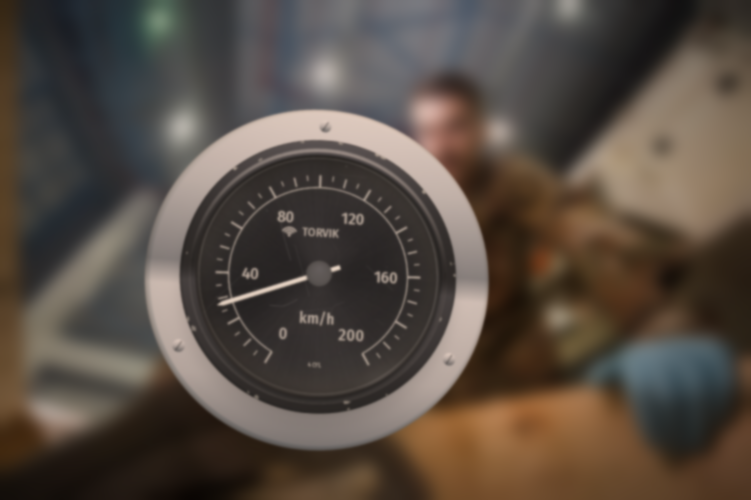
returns 27.5km/h
